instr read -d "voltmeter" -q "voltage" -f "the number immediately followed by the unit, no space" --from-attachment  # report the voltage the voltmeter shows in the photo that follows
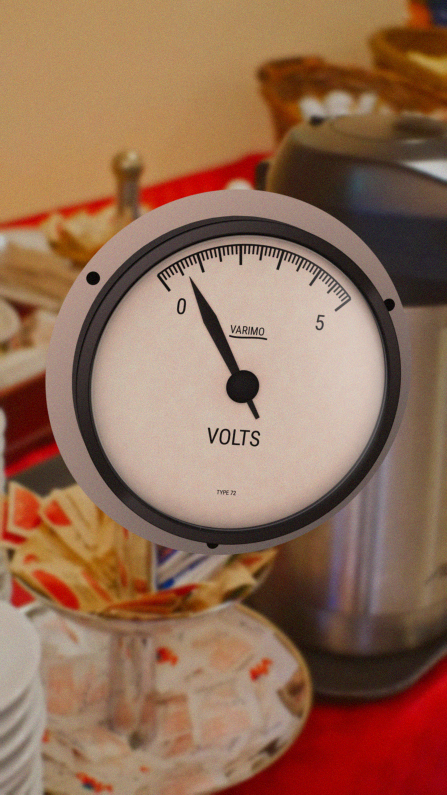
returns 0.6V
